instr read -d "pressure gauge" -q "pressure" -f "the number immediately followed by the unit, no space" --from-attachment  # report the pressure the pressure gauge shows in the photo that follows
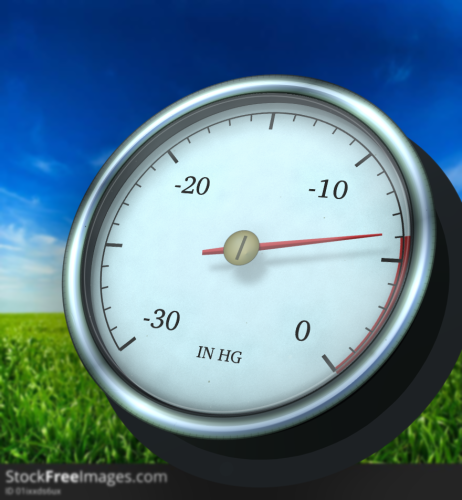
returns -6inHg
